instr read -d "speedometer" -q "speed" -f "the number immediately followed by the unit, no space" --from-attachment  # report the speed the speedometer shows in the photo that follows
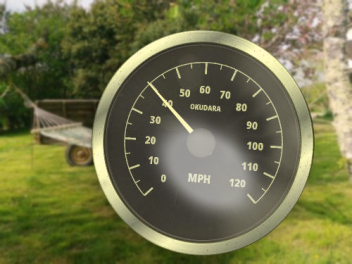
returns 40mph
